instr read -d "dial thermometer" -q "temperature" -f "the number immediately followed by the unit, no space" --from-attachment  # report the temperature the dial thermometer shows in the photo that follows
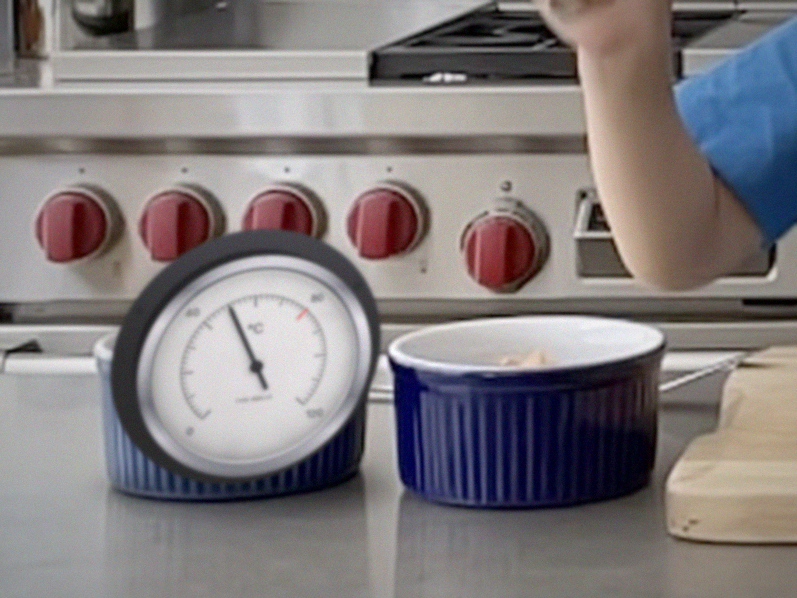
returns 50°C
